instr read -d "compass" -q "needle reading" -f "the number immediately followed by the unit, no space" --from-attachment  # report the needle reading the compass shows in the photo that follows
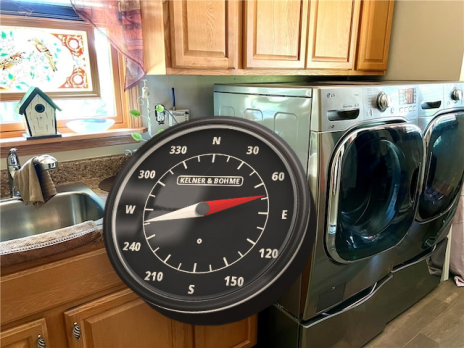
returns 75°
